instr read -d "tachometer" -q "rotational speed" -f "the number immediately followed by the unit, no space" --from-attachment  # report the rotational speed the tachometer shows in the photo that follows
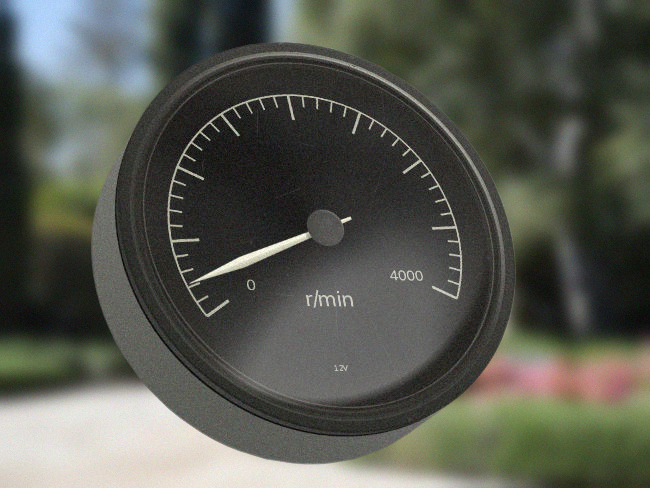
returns 200rpm
